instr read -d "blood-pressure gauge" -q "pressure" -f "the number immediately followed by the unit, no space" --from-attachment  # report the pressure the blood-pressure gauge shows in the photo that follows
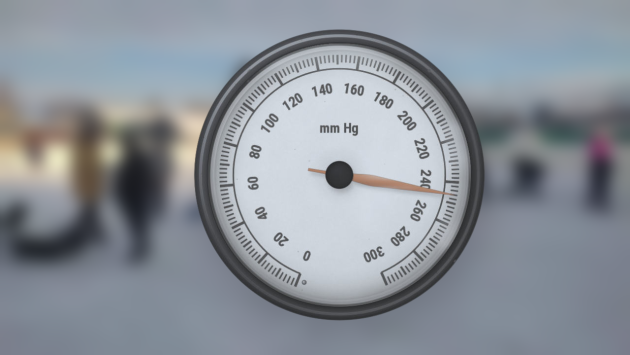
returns 246mmHg
